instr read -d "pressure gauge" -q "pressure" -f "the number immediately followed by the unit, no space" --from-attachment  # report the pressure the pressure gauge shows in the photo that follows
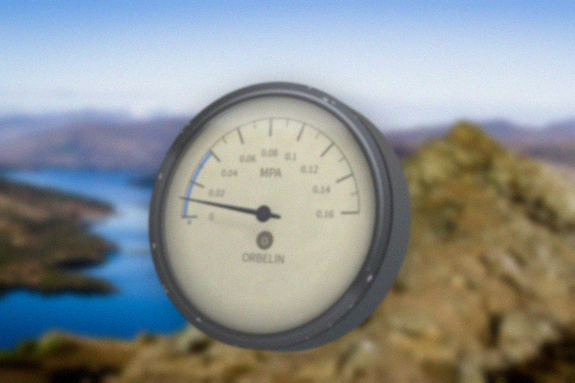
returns 0.01MPa
